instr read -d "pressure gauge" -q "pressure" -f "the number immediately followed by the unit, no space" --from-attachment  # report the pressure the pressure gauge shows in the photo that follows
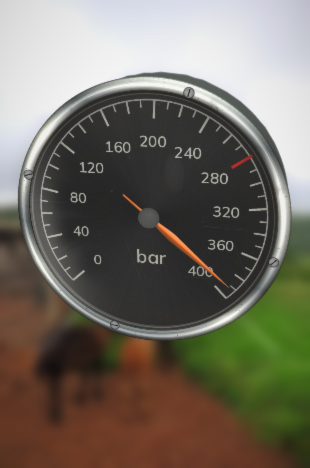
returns 390bar
